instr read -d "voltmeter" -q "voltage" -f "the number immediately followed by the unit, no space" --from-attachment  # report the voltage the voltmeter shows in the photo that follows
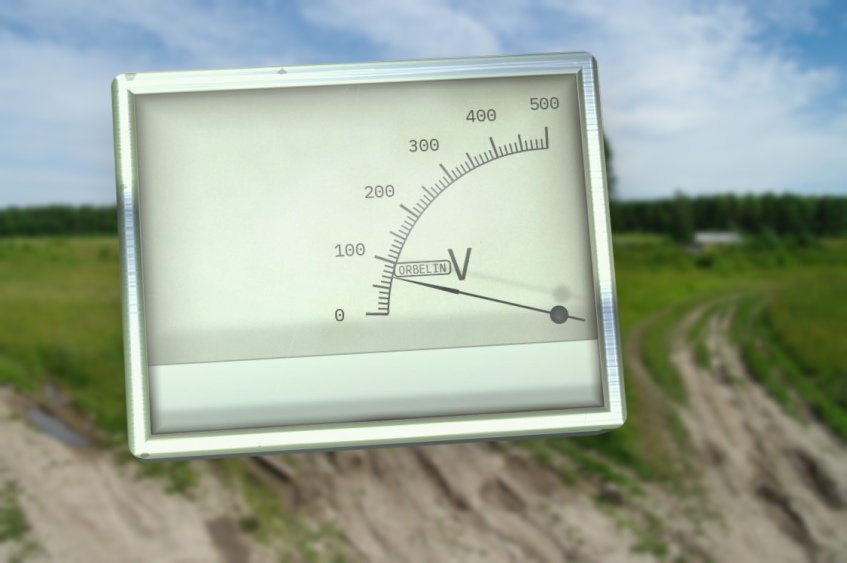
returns 70V
